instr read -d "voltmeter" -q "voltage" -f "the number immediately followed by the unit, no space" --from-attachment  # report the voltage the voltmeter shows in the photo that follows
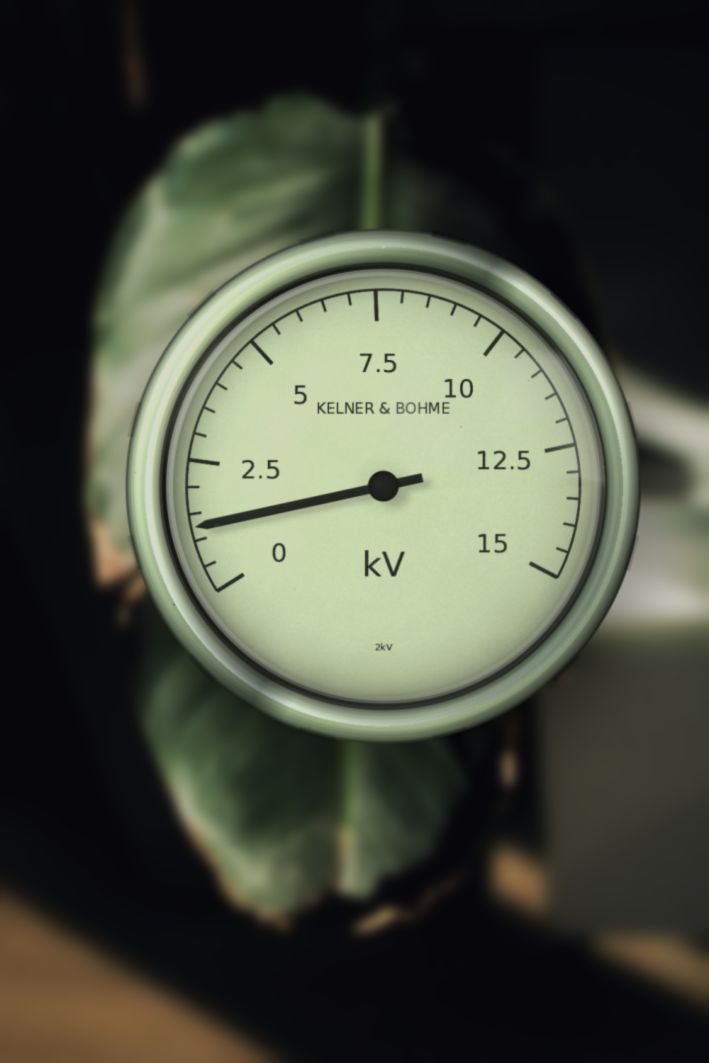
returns 1.25kV
